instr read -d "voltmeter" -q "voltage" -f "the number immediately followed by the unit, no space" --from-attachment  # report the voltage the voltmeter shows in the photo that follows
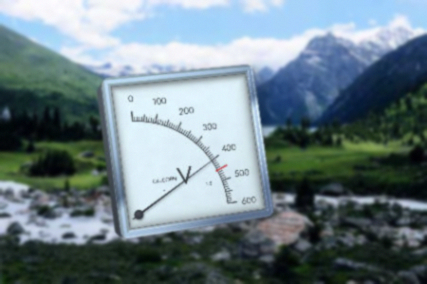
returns 400V
